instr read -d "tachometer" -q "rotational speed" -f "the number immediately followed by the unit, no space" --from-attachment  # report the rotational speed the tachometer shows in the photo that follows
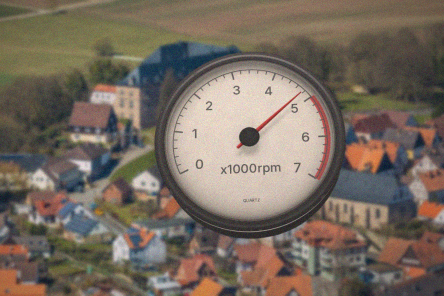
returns 4800rpm
